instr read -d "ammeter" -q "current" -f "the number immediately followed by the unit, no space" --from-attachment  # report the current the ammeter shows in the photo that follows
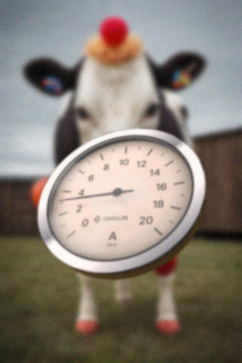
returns 3A
